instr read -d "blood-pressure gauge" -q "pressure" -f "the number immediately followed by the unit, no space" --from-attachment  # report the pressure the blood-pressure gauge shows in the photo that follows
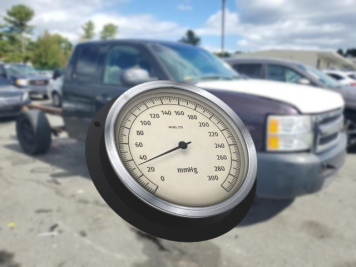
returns 30mmHg
